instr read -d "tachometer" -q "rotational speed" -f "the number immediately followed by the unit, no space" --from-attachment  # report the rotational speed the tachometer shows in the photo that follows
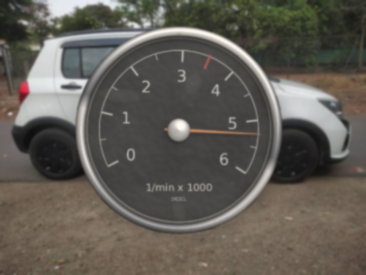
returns 5250rpm
